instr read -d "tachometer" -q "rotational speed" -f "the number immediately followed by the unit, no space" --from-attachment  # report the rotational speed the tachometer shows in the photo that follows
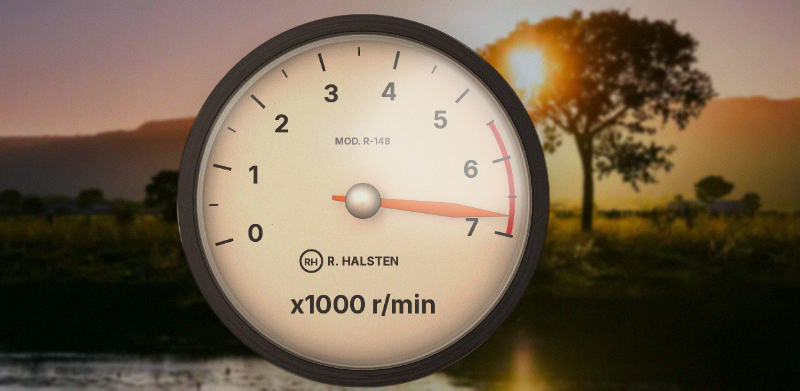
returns 6750rpm
